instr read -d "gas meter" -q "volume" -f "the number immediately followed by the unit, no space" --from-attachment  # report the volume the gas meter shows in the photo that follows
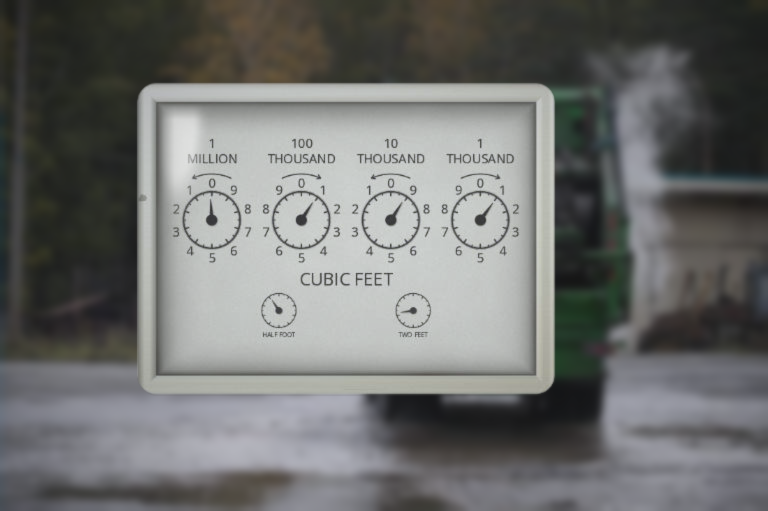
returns 9100ft³
